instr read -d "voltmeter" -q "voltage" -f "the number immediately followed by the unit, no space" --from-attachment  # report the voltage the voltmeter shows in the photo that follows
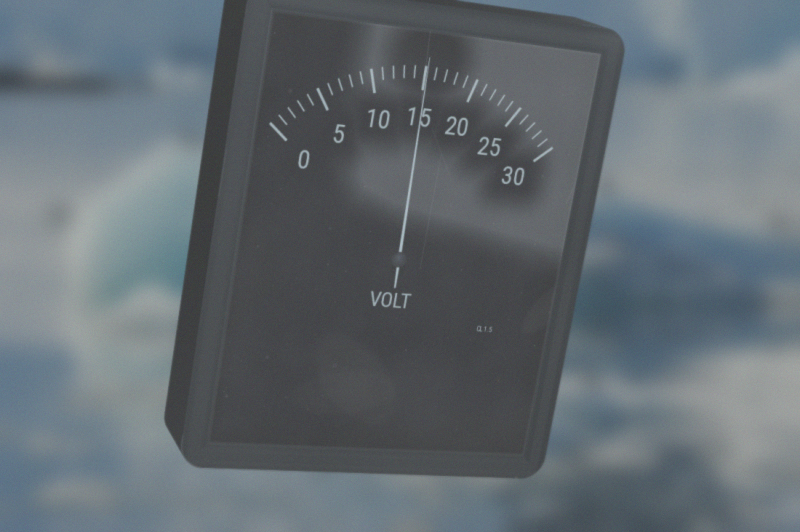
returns 15V
